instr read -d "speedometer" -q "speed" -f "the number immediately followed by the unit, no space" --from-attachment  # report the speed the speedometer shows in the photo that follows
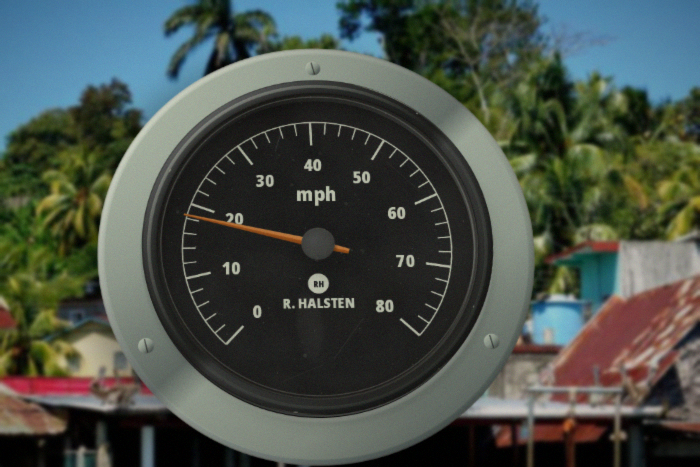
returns 18mph
